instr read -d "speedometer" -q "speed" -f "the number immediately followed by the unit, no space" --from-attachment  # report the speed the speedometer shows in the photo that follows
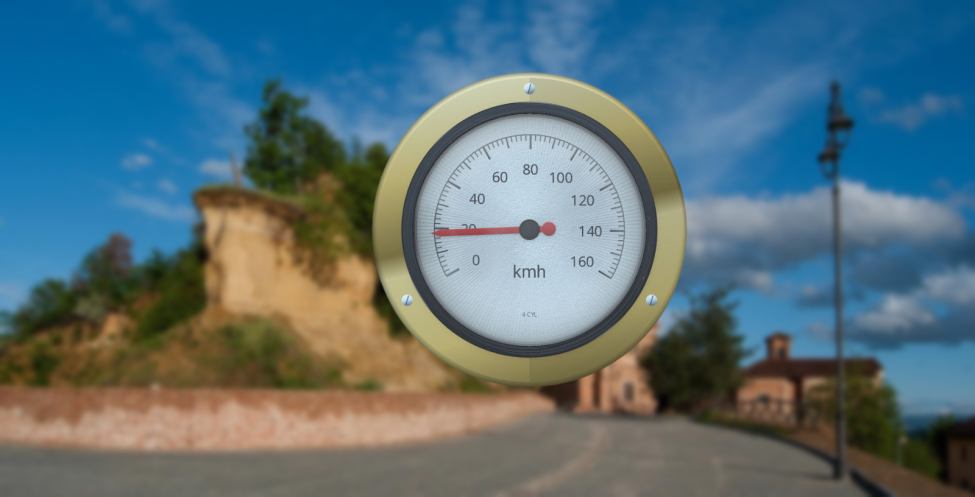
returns 18km/h
